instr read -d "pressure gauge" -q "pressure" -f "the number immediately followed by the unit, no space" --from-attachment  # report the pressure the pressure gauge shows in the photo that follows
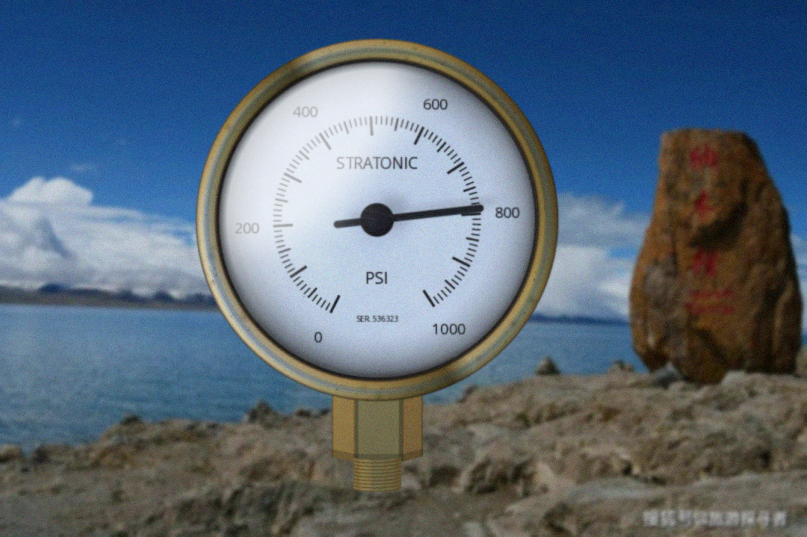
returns 790psi
